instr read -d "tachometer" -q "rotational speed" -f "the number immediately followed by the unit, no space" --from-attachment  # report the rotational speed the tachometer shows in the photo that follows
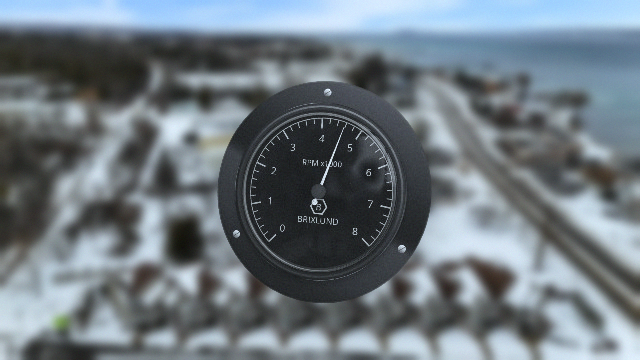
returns 4600rpm
